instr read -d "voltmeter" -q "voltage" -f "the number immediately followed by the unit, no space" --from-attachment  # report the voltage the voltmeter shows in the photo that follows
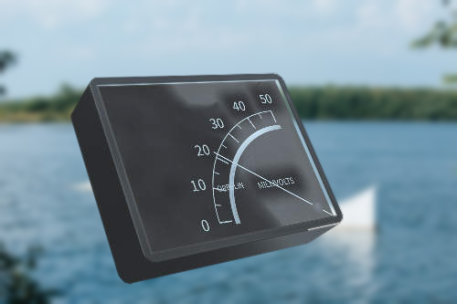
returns 20mV
